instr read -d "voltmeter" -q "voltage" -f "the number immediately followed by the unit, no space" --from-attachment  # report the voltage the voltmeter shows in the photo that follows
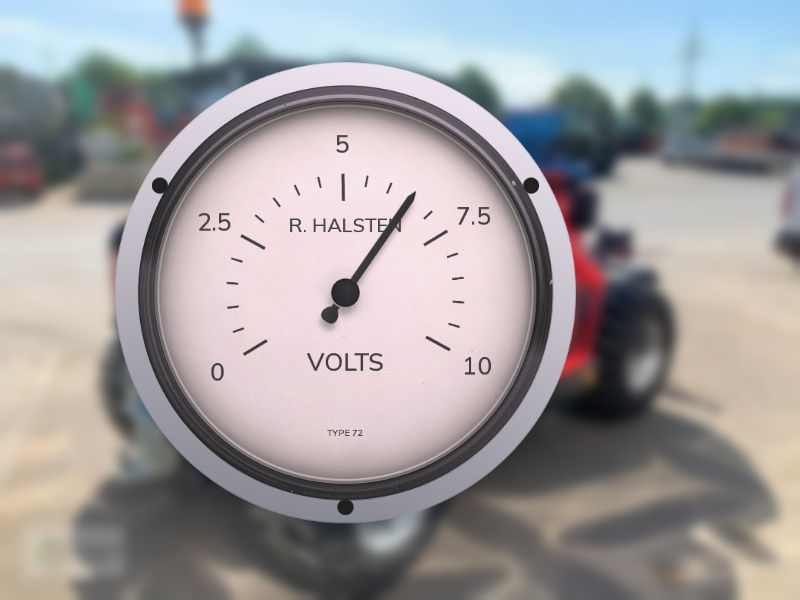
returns 6.5V
